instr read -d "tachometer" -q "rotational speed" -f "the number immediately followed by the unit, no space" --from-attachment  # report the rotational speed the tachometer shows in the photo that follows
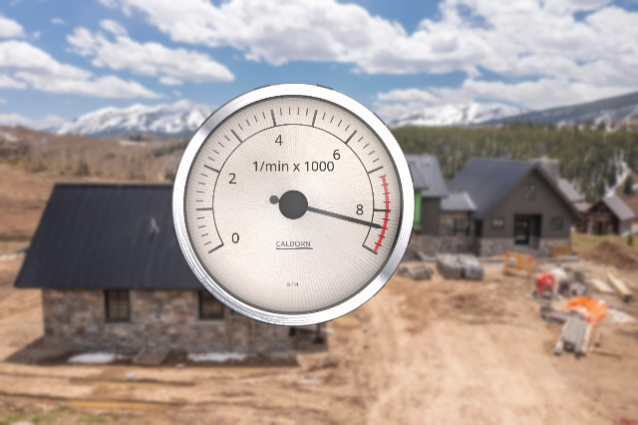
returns 8400rpm
